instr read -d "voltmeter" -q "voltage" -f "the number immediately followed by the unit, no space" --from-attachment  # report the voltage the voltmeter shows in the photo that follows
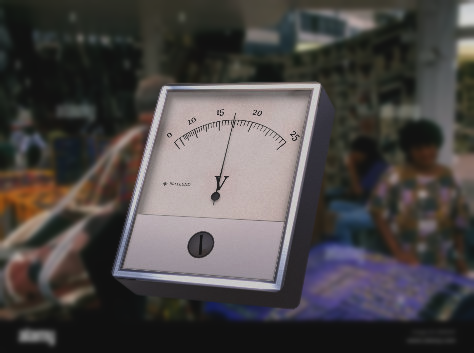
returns 17.5V
